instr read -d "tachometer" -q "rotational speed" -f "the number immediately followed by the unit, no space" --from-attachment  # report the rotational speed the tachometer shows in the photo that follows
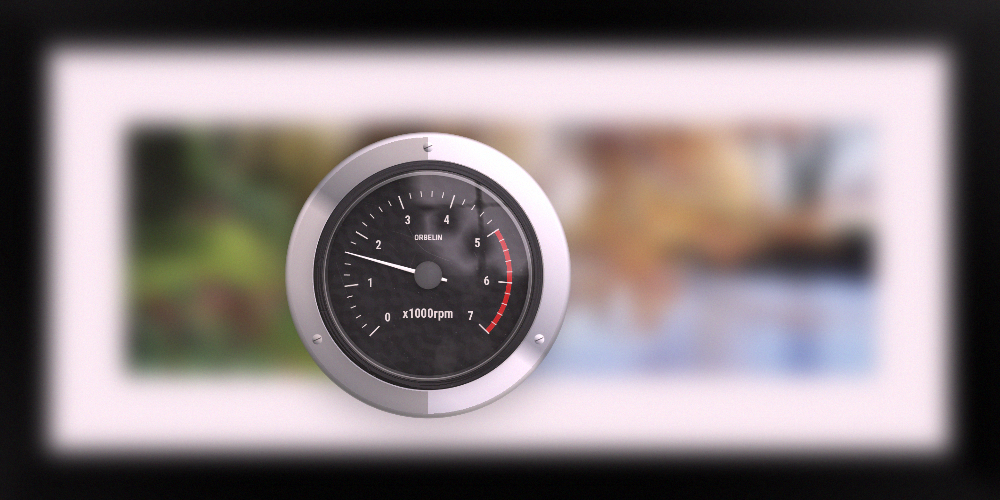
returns 1600rpm
